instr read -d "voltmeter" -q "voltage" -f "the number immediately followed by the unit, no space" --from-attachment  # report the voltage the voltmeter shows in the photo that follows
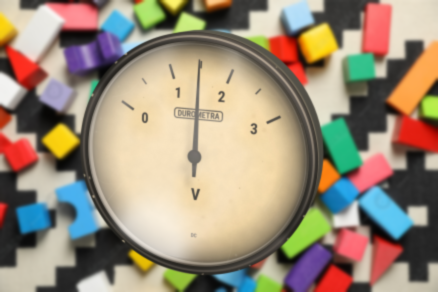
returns 1.5V
